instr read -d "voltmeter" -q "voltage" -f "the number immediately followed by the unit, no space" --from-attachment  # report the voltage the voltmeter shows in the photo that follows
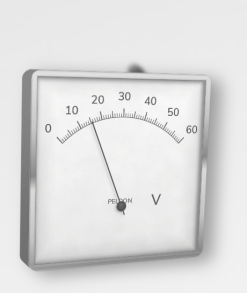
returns 15V
